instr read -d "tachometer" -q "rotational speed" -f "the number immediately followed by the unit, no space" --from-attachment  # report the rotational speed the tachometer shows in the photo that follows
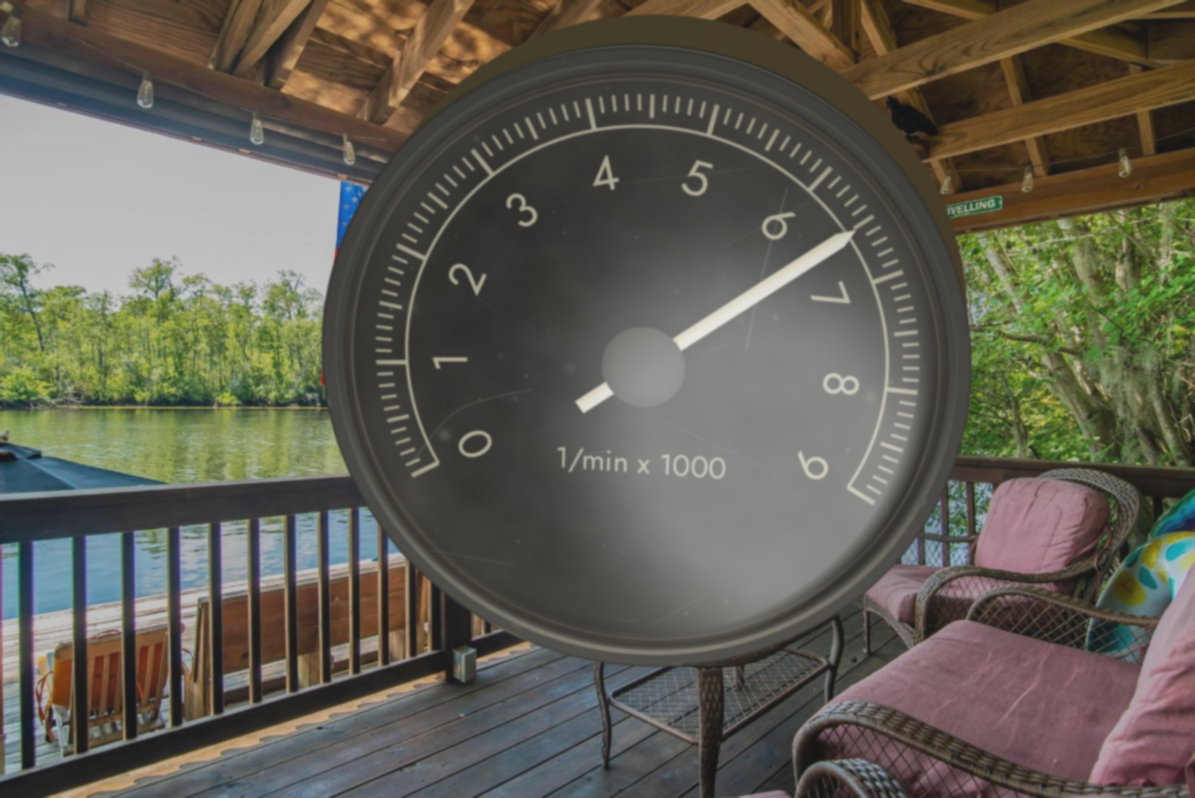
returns 6500rpm
